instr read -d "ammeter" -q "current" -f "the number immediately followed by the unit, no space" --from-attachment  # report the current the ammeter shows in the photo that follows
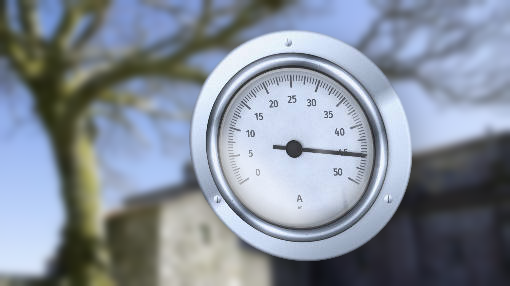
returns 45A
